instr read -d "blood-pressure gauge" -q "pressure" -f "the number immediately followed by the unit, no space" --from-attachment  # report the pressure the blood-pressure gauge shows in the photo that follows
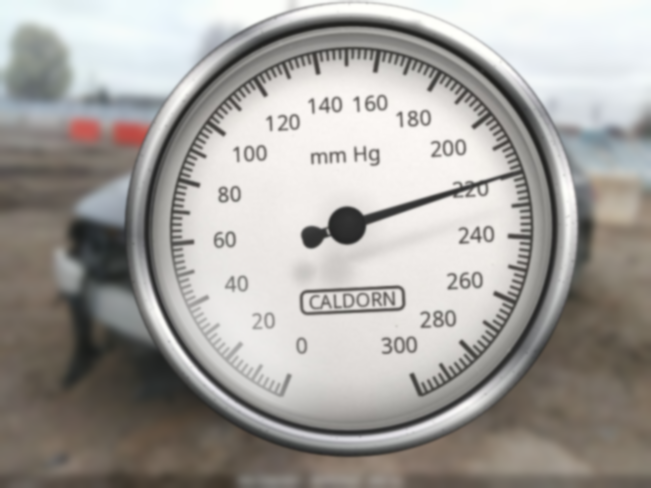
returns 220mmHg
